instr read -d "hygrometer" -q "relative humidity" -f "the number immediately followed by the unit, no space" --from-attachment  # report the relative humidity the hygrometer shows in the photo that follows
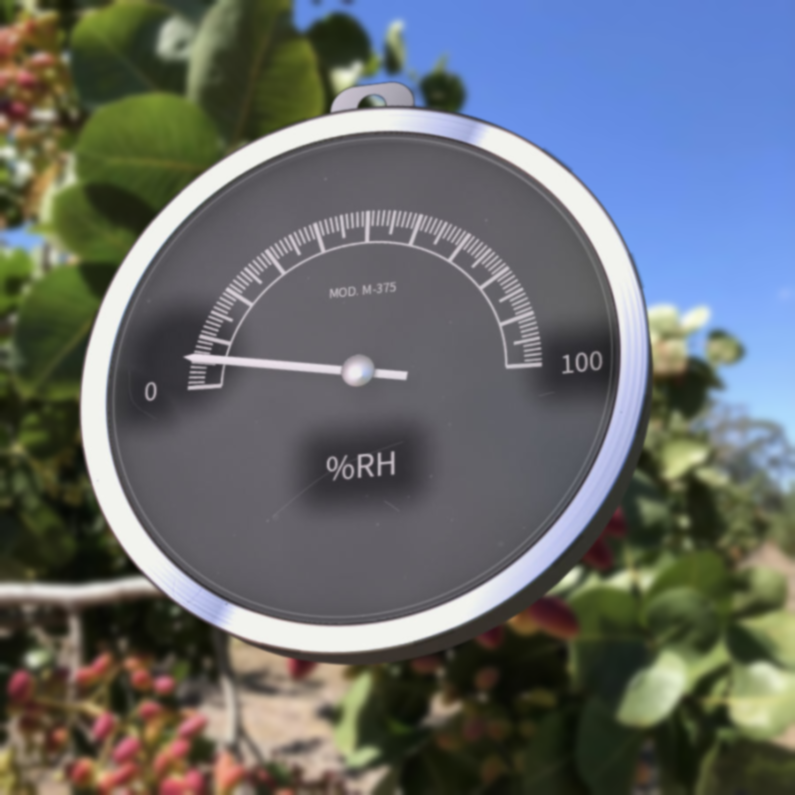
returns 5%
